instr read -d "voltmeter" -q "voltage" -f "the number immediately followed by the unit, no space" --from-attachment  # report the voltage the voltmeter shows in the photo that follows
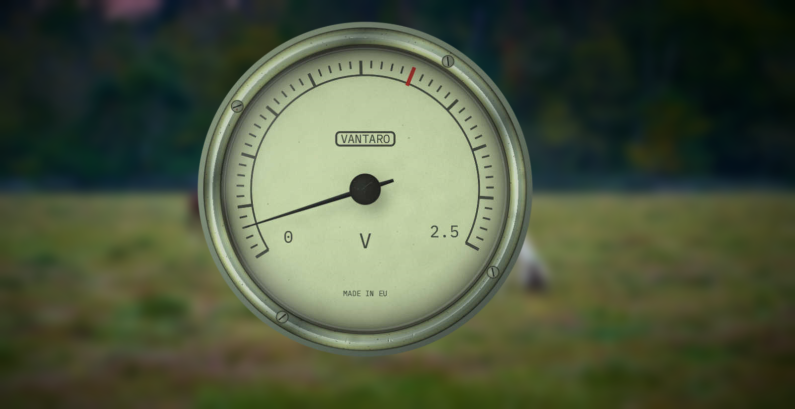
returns 0.15V
